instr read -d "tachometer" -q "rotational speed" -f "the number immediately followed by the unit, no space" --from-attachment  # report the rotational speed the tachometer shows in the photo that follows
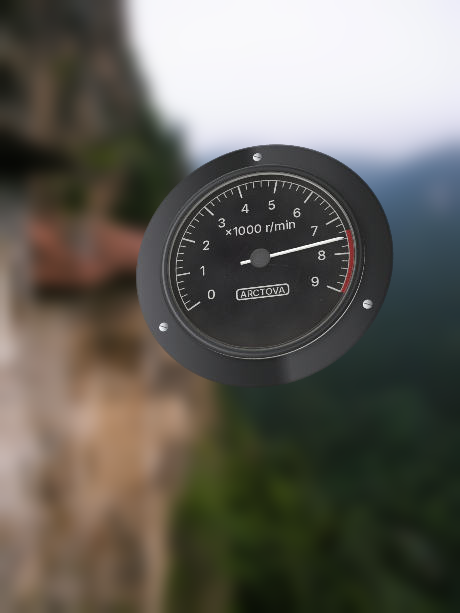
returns 7600rpm
